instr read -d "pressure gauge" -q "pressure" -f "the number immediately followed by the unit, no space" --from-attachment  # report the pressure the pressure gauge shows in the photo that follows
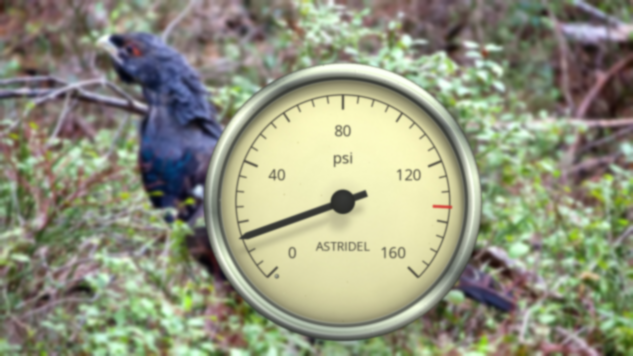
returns 15psi
